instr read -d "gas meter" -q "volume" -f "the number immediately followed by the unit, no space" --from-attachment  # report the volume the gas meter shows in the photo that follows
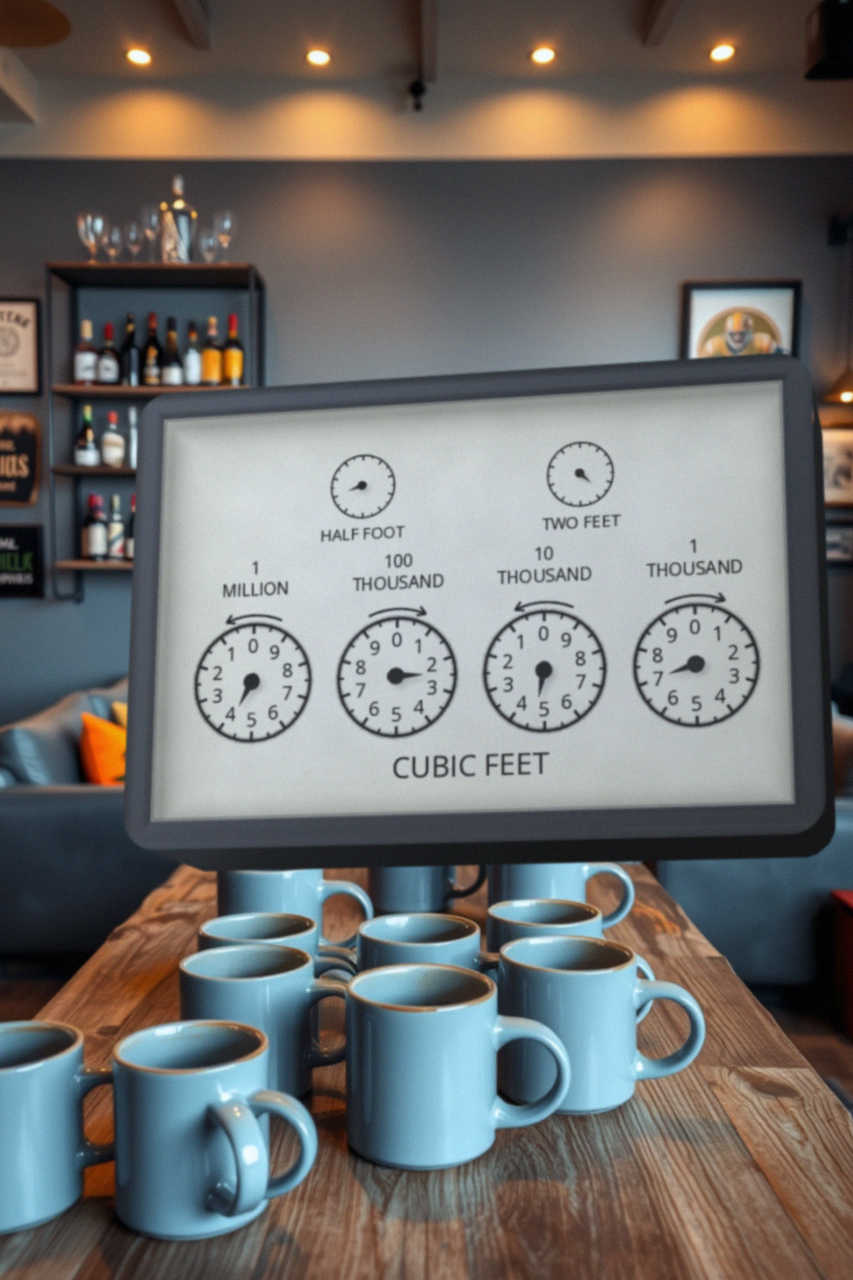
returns 424700ft³
